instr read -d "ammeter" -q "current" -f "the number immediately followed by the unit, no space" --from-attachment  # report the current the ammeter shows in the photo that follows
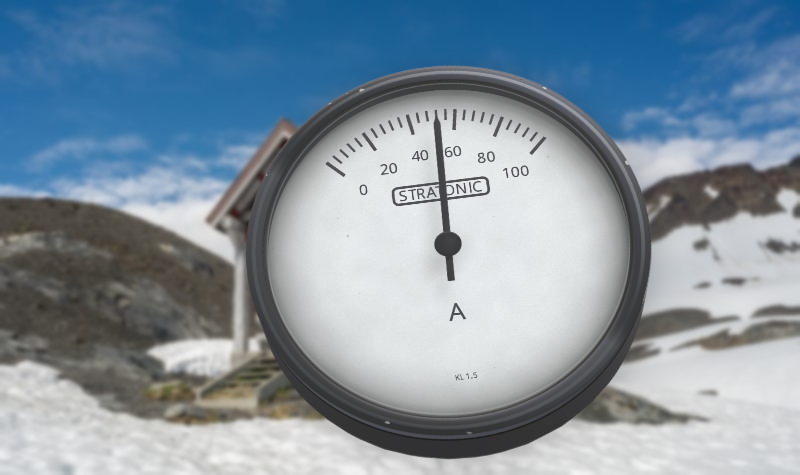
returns 52A
